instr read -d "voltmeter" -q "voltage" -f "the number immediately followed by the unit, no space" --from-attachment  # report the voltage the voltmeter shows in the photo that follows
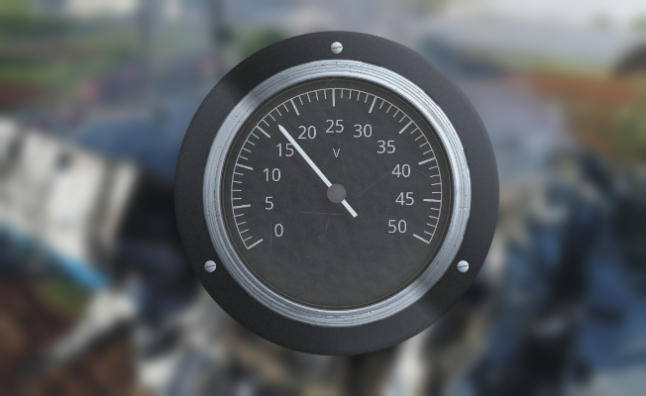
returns 17V
